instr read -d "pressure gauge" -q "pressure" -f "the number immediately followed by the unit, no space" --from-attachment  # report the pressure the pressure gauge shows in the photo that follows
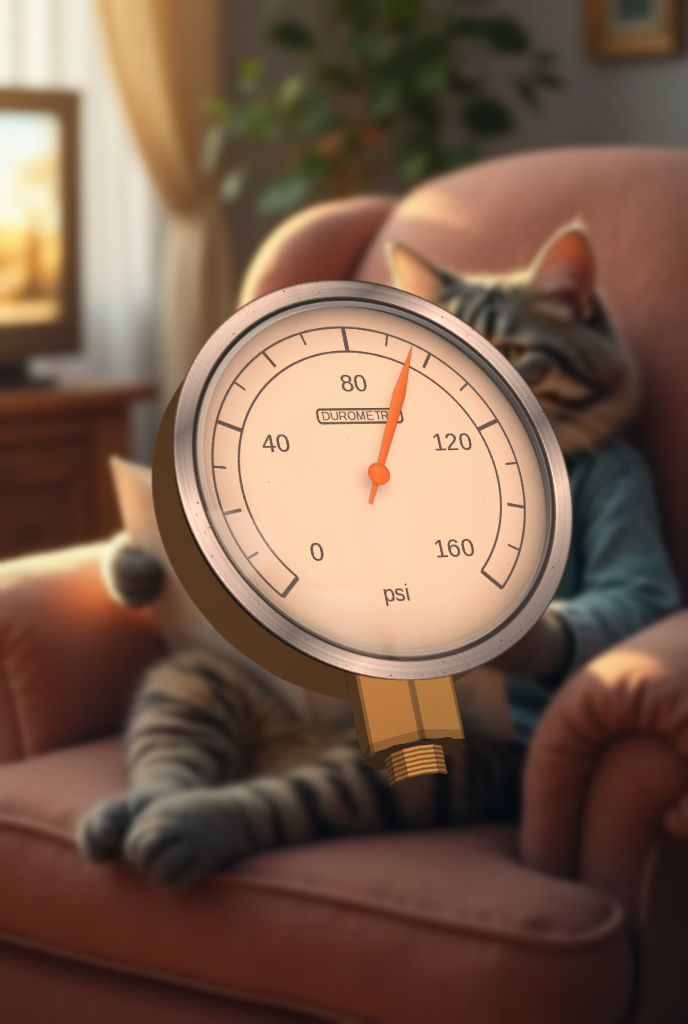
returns 95psi
